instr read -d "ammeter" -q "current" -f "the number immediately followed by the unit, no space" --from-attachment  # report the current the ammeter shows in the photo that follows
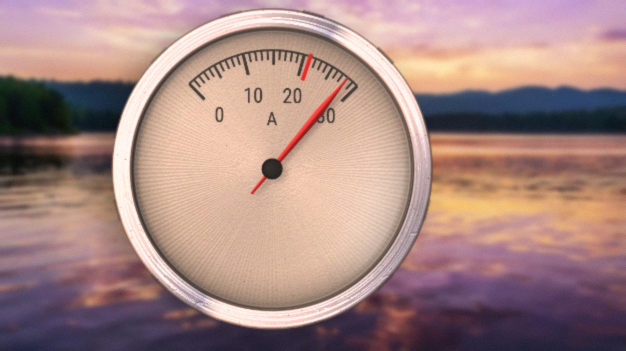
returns 28A
